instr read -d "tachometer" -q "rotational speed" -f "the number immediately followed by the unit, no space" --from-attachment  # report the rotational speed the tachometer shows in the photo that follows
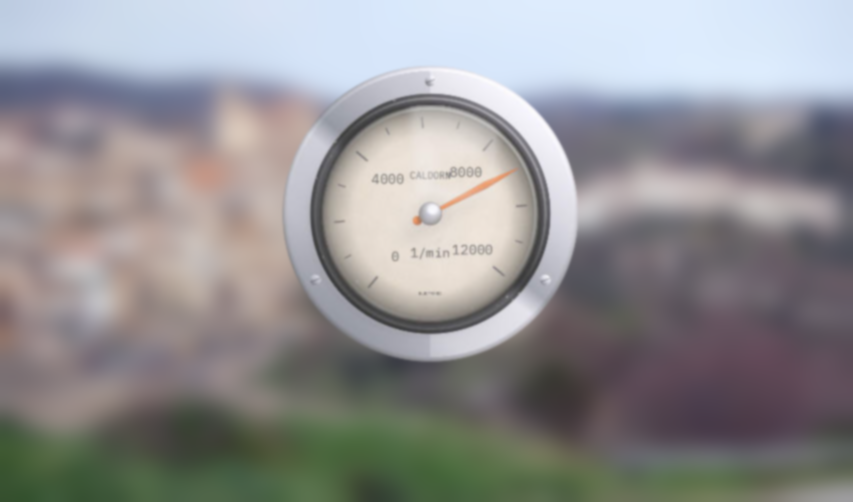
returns 9000rpm
